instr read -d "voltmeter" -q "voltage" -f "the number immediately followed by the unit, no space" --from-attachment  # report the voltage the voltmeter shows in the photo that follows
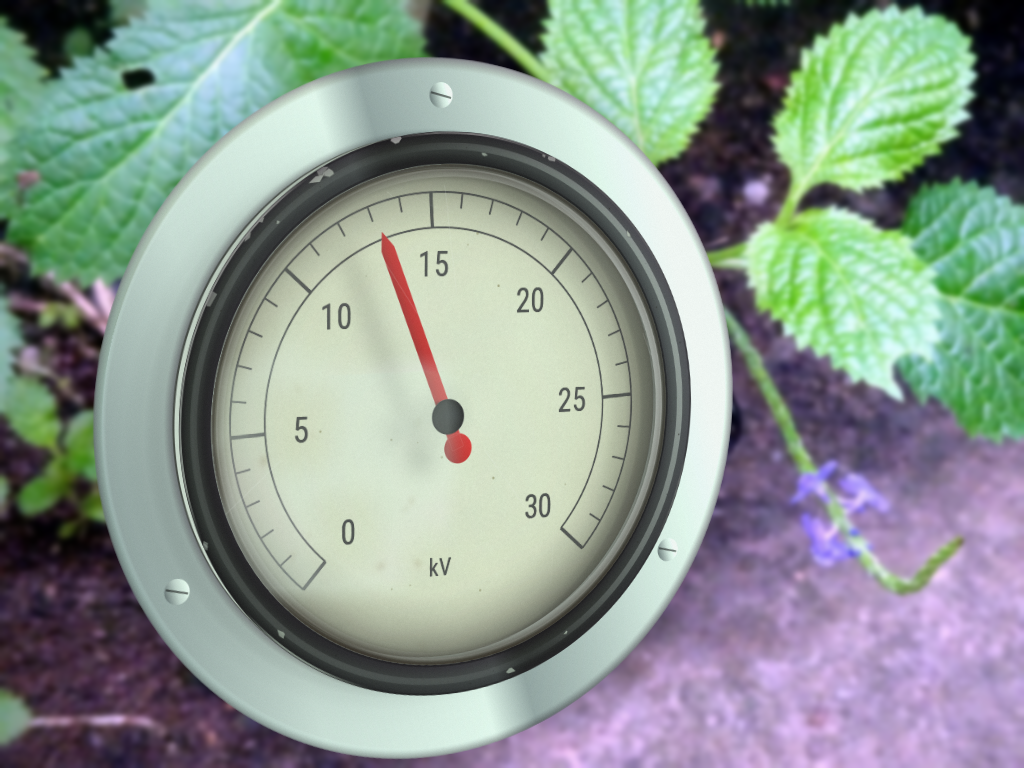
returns 13kV
